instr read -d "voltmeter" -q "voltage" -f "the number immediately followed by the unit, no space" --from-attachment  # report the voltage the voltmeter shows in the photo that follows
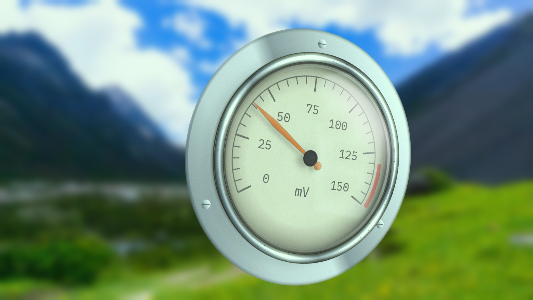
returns 40mV
